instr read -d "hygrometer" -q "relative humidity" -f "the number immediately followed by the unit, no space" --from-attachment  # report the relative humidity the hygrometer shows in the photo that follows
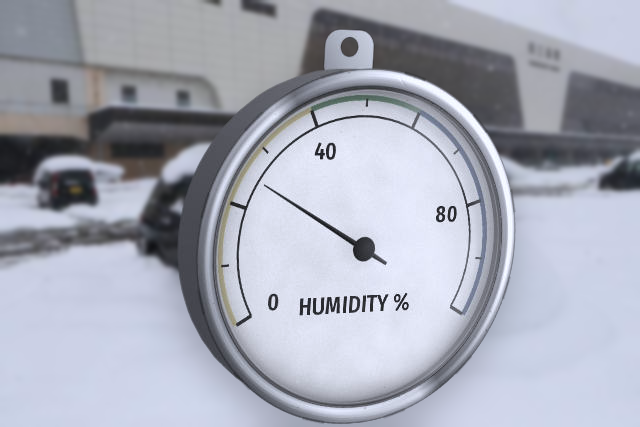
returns 25%
